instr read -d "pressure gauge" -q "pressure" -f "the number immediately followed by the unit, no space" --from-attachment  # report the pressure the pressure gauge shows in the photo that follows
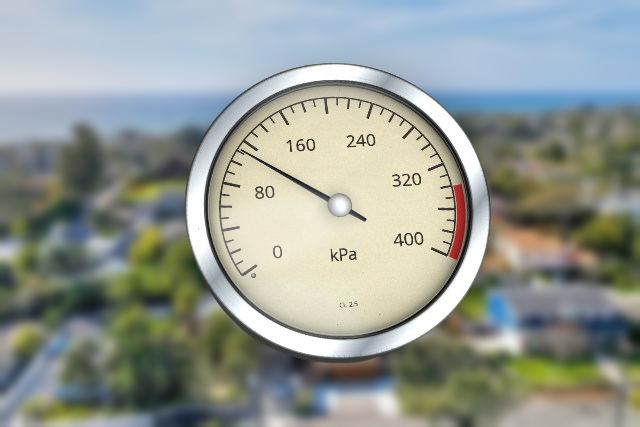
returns 110kPa
